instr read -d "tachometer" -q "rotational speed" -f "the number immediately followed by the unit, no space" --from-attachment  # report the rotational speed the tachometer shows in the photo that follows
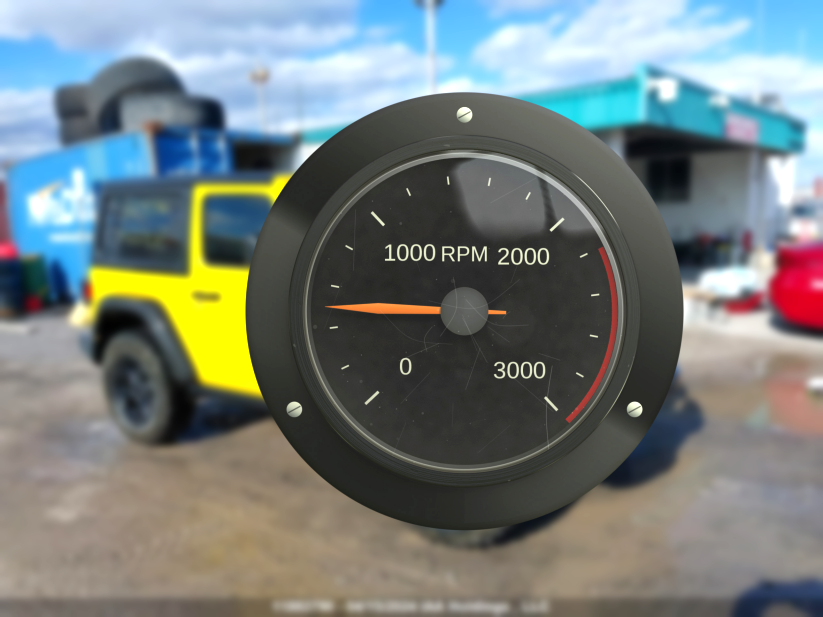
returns 500rpm
